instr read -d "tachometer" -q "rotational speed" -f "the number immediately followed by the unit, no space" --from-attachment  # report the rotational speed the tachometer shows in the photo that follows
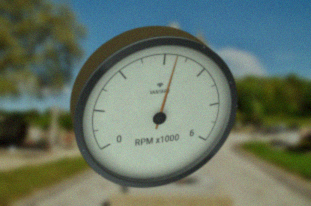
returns 3250rpm
